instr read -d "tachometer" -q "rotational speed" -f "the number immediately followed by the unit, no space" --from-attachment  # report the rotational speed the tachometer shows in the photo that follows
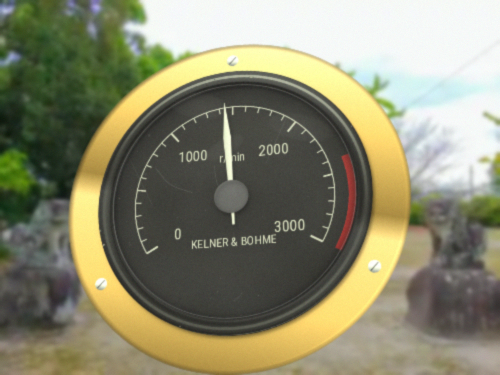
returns 1450rpm
